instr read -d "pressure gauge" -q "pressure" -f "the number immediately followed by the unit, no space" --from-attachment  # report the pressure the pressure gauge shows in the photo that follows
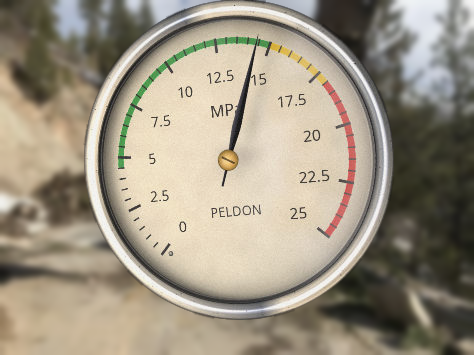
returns 14.5MPa
